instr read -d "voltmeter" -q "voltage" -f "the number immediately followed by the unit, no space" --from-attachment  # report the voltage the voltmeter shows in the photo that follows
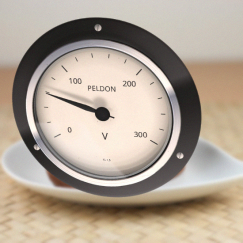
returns 60V
